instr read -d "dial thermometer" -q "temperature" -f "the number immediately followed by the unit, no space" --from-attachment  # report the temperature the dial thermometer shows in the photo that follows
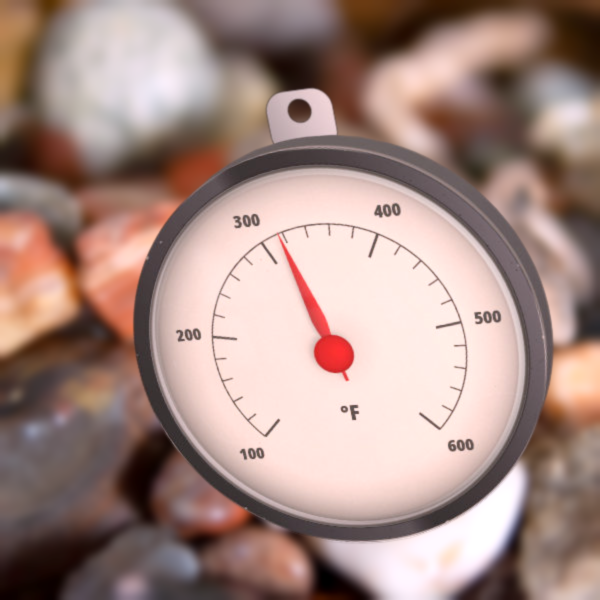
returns 320°F
